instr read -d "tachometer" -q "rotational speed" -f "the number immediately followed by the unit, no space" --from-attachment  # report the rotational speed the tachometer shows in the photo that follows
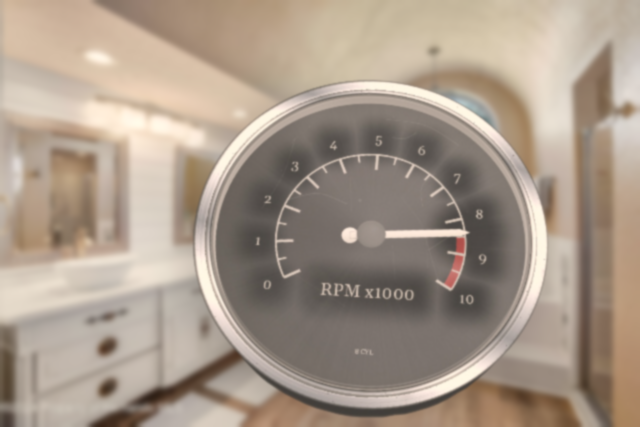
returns 8500rpm
